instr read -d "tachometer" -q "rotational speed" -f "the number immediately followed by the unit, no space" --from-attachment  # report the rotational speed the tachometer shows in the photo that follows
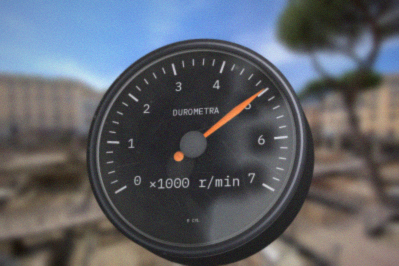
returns 5000rpm
